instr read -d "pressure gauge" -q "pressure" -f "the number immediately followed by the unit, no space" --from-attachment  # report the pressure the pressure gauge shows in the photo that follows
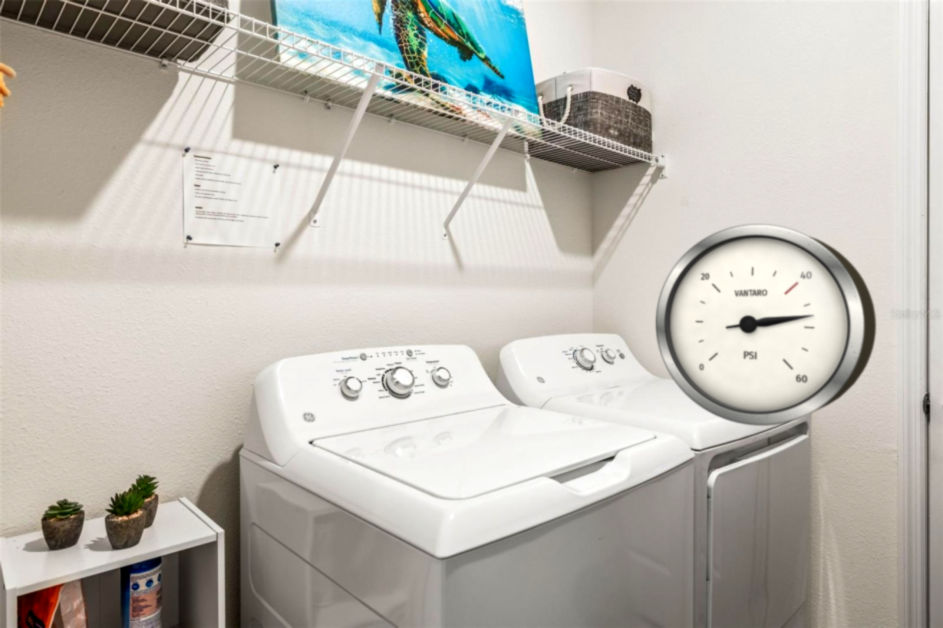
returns 47.5psi
